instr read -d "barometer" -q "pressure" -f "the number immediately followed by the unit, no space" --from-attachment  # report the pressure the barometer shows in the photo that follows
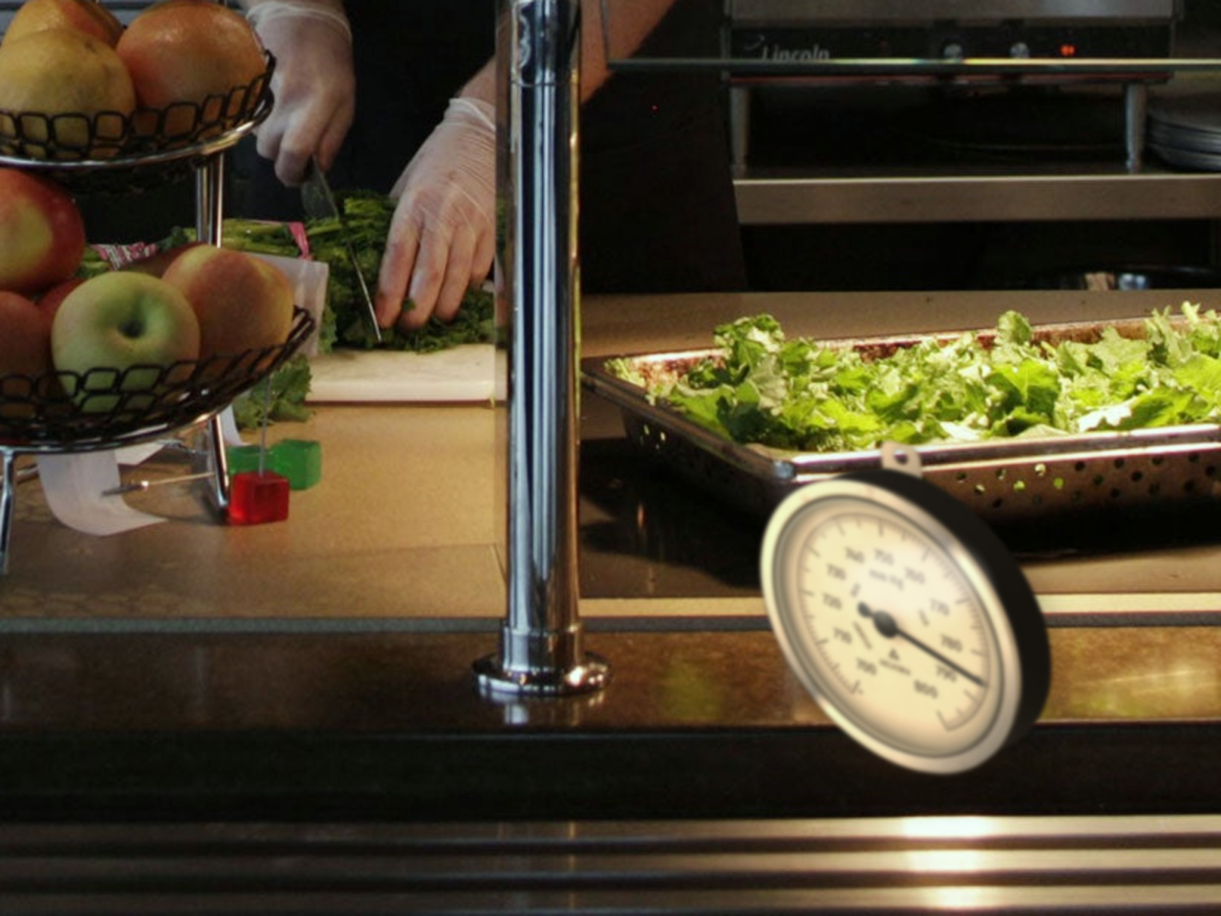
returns 785mmHg
